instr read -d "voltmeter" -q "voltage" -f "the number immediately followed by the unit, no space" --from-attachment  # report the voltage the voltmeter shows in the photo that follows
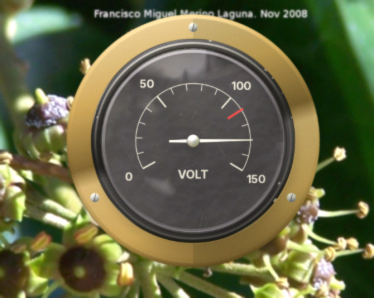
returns 130V
